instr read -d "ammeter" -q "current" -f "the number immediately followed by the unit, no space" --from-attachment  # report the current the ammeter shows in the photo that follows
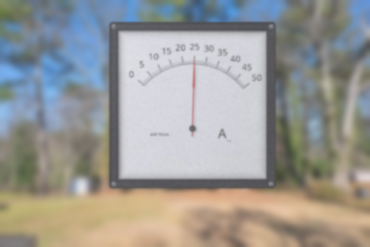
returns 25A
